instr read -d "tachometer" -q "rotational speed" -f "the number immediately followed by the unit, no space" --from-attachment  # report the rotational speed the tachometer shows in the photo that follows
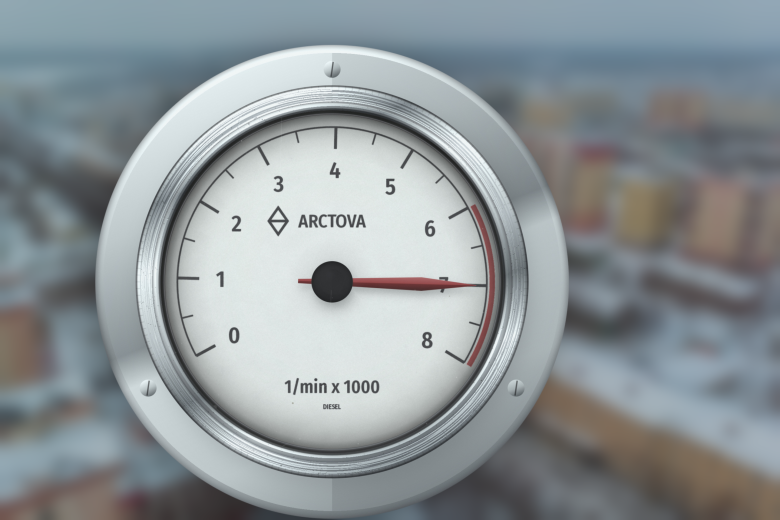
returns 7000rpm
